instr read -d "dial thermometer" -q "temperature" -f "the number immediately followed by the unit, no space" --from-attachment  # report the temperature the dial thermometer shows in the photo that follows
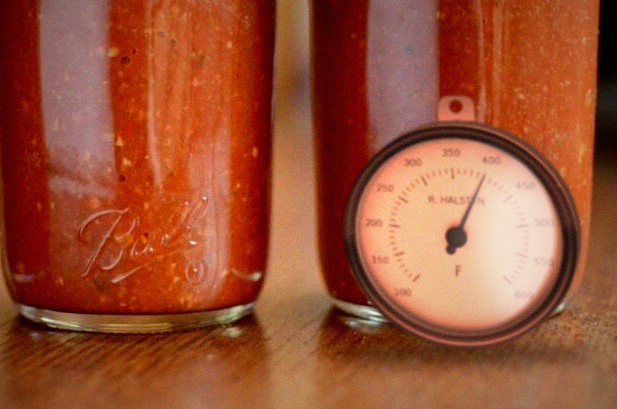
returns 400°F
